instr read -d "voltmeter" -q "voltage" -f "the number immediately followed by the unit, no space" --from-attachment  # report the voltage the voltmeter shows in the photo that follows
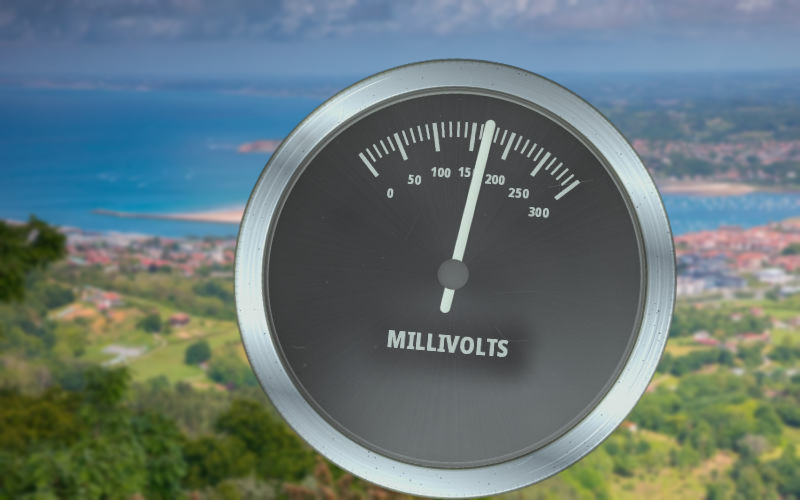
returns 170mV
